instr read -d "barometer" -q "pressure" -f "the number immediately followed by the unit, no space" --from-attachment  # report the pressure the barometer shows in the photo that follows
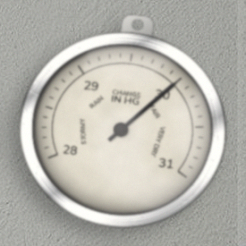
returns 30inHg
